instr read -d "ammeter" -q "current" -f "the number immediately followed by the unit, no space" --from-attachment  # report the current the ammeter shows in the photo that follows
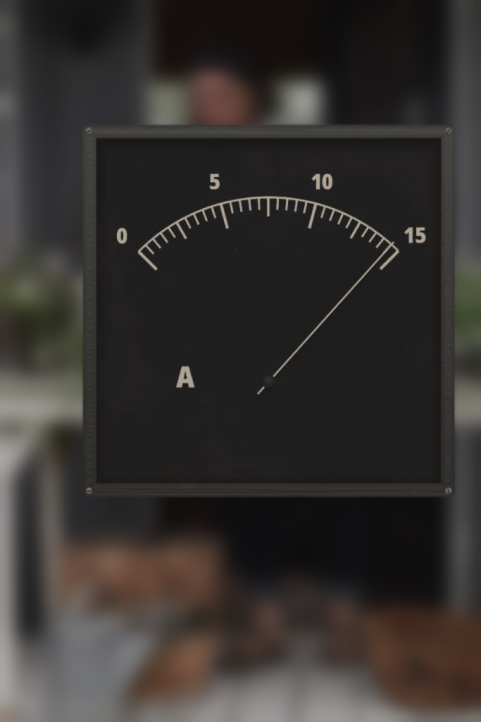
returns 14.5A
